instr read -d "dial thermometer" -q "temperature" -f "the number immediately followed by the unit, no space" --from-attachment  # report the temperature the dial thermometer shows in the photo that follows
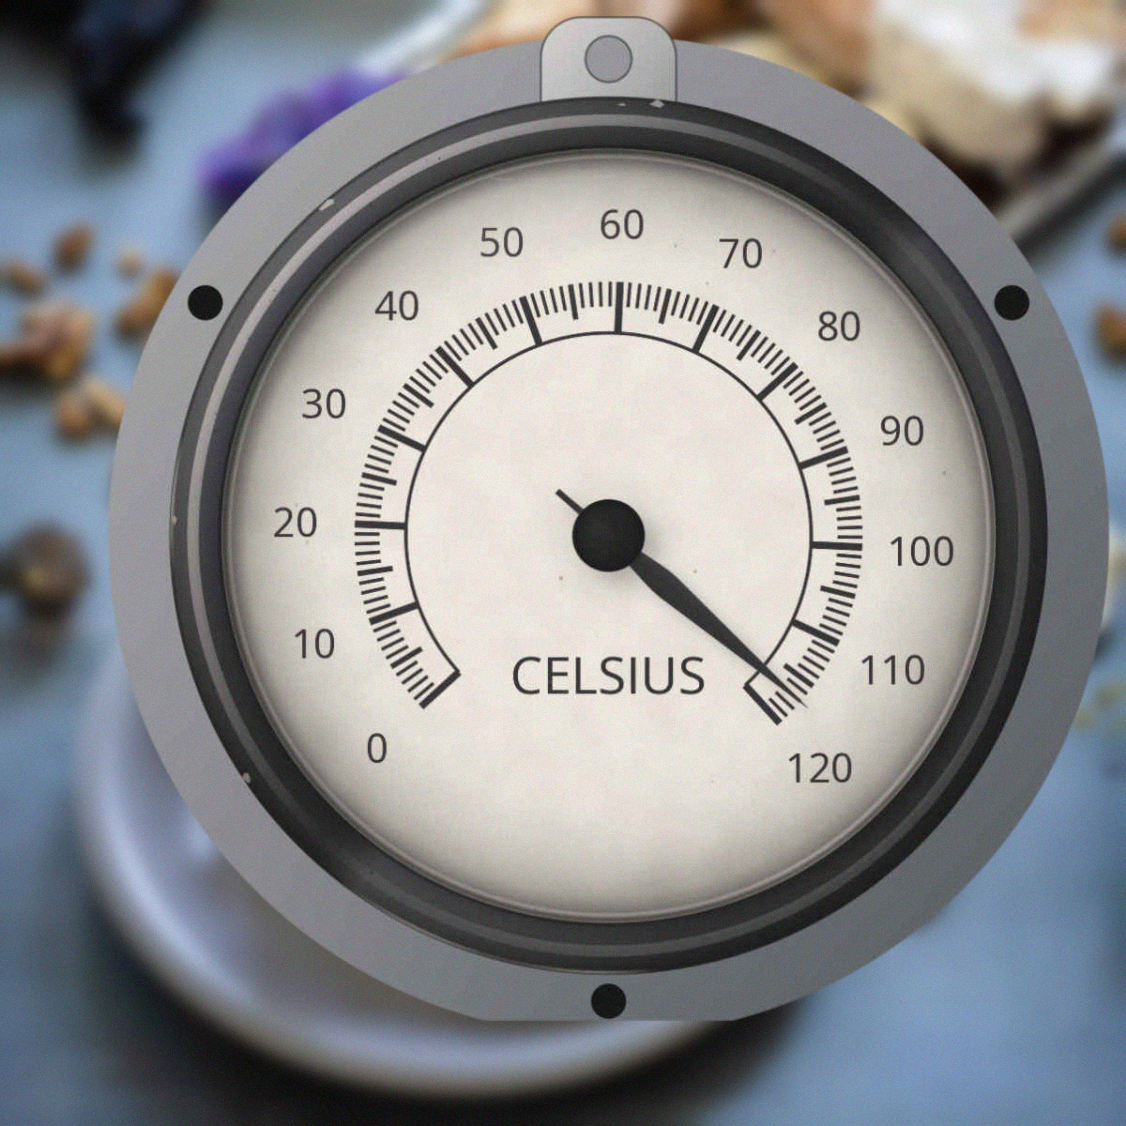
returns 117°C
